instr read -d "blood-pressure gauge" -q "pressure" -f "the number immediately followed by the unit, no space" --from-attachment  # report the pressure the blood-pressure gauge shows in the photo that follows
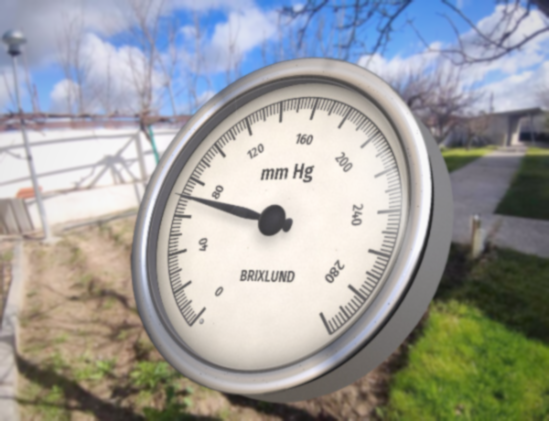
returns 70mmHg
